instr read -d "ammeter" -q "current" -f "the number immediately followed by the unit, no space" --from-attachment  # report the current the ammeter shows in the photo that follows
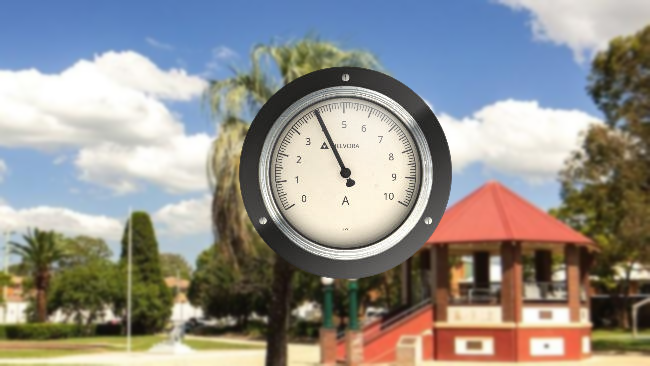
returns 4A
